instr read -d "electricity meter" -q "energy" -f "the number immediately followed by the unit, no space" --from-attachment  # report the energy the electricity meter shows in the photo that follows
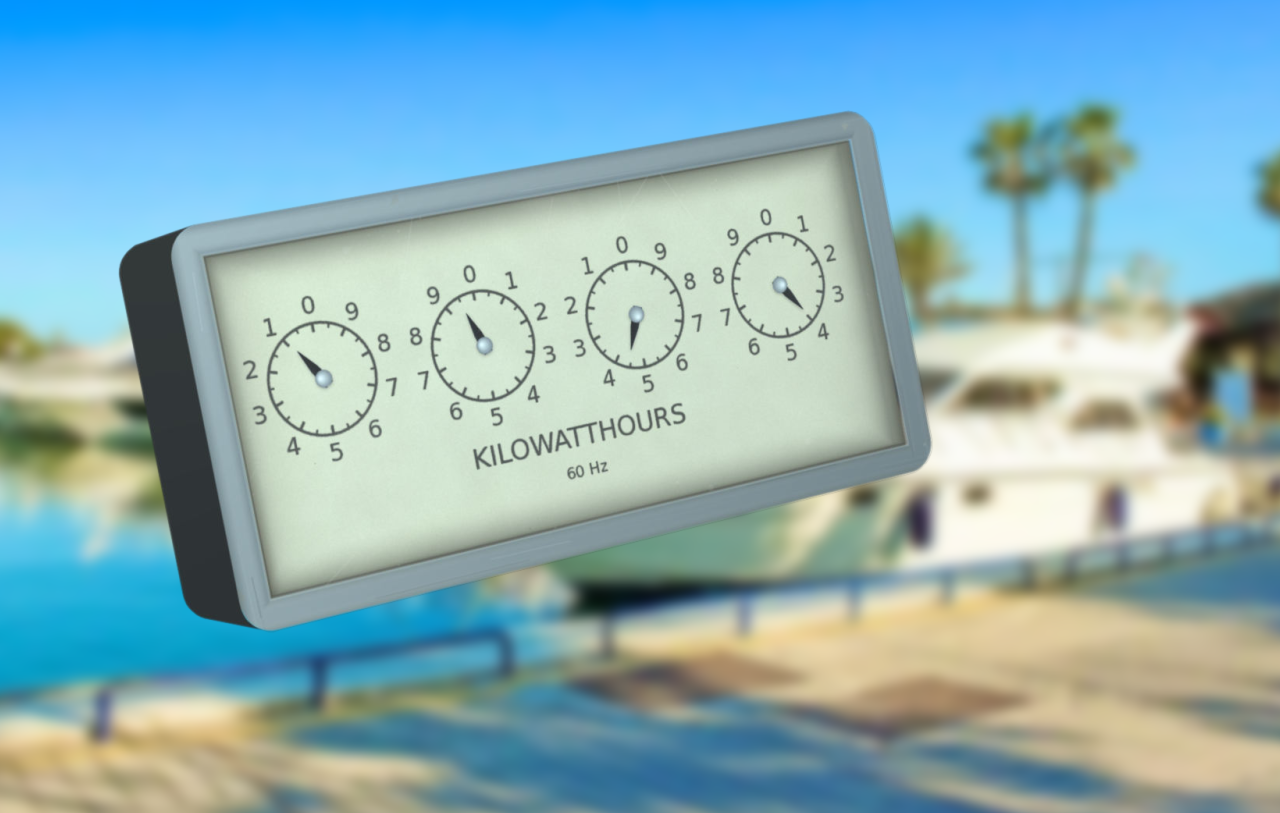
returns 944kWh
